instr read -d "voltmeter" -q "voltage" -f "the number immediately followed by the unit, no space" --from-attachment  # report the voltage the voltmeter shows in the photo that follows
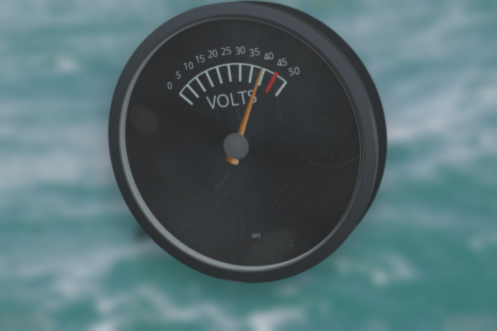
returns 40V
